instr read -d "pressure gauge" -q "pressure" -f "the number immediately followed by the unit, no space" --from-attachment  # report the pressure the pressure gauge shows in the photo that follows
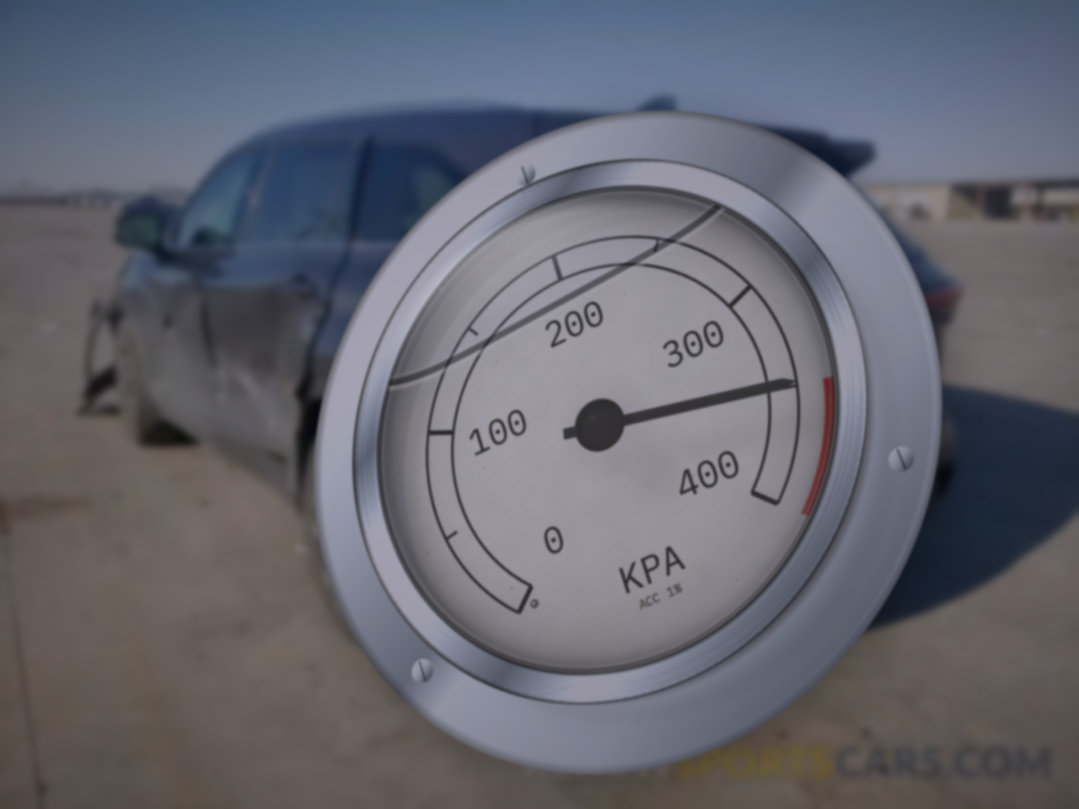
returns 350kPa
